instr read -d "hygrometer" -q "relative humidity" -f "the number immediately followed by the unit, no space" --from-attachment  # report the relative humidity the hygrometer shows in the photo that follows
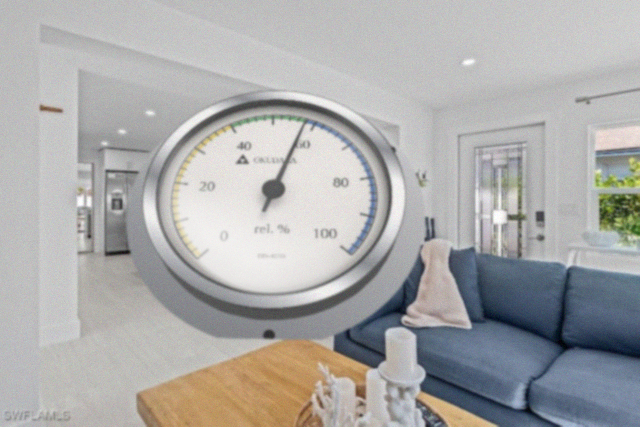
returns 58%
